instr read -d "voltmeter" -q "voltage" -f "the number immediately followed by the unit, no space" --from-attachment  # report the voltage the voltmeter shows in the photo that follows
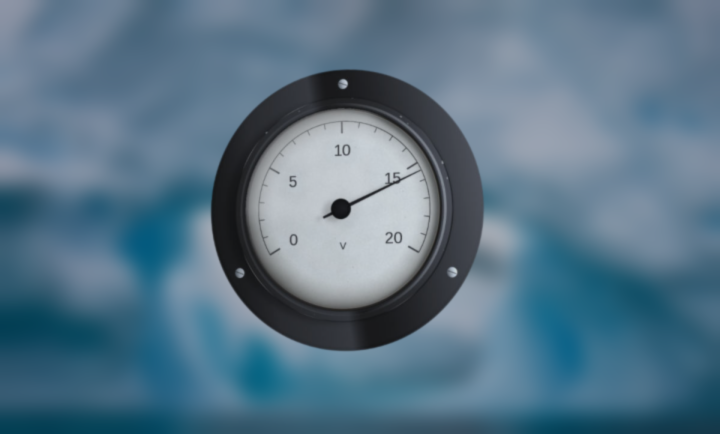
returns 15.5V
